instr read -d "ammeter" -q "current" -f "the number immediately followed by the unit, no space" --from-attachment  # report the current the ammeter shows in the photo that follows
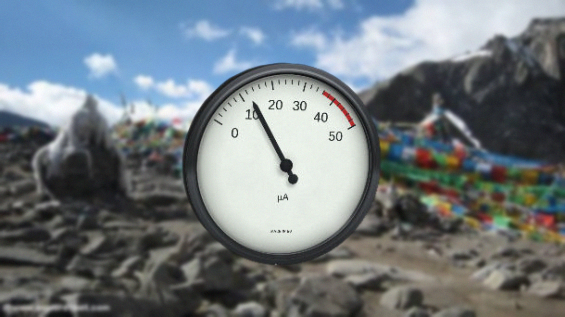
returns 12µA
